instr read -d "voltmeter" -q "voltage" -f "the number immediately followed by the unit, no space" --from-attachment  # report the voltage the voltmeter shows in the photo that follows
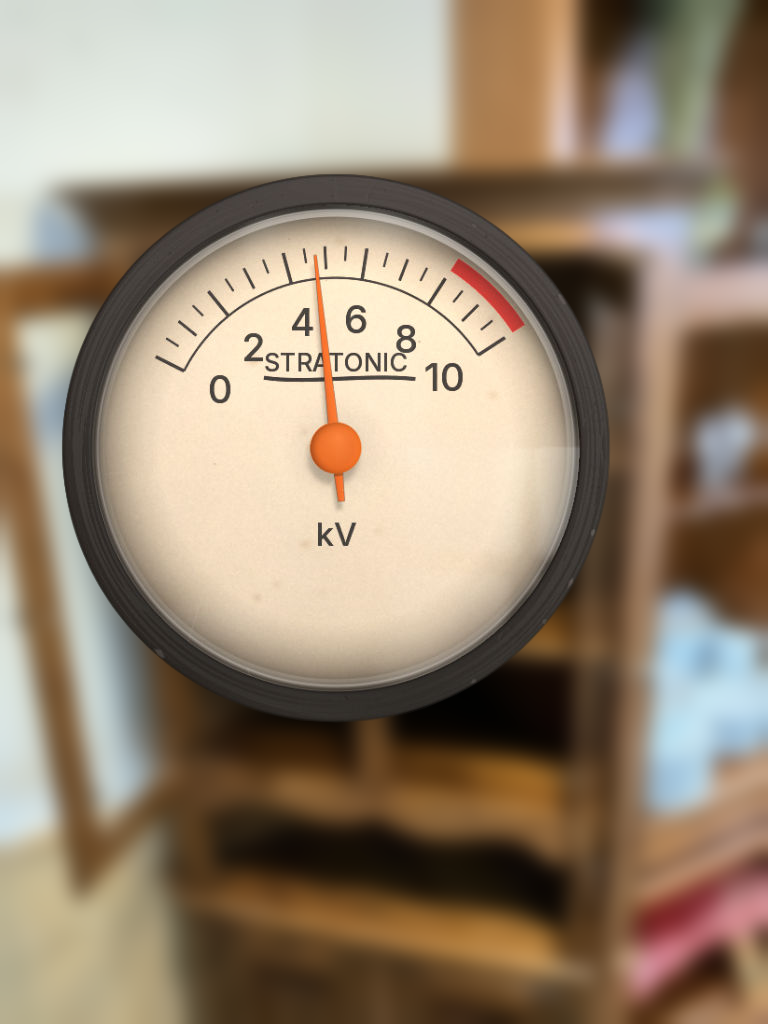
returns 4.75kV
